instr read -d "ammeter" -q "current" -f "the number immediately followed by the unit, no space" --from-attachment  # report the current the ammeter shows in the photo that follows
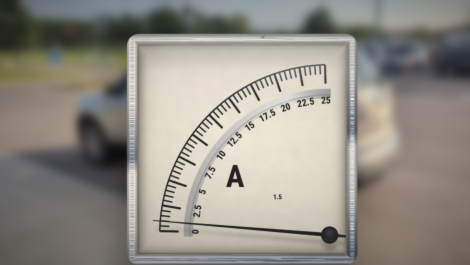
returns 1A
